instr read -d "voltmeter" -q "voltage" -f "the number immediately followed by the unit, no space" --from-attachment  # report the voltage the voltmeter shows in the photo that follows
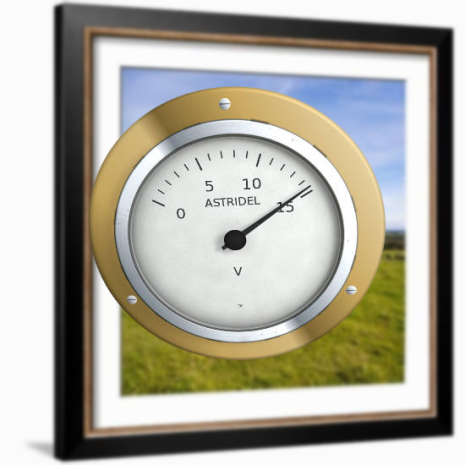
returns 14.5V
